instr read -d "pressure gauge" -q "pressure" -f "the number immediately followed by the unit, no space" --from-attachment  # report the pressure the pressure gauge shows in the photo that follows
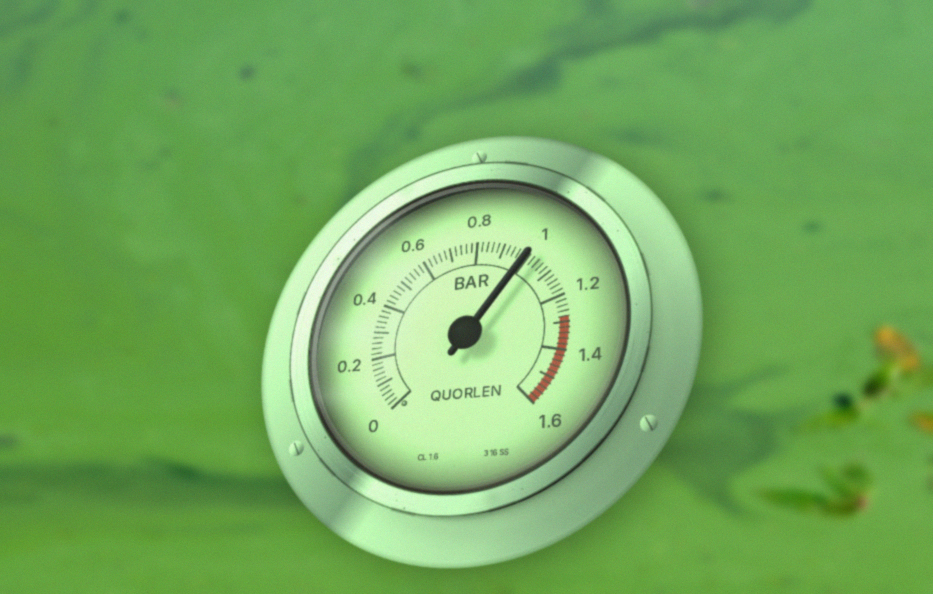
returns 1bar
